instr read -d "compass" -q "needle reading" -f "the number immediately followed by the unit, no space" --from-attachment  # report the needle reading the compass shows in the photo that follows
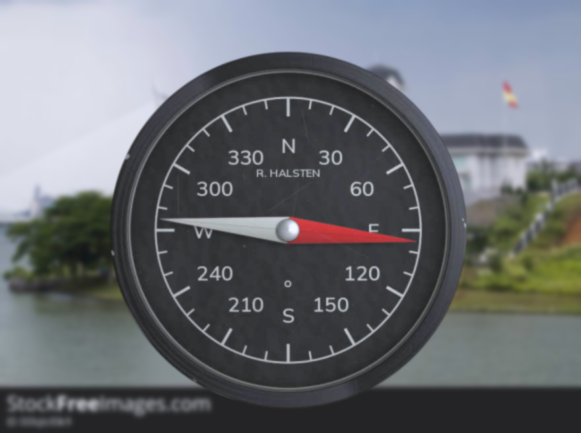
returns 95°
